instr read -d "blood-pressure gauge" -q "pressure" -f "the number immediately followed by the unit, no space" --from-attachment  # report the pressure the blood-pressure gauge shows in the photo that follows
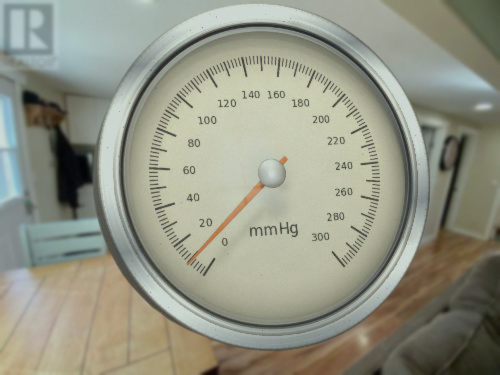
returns 10mmHg
